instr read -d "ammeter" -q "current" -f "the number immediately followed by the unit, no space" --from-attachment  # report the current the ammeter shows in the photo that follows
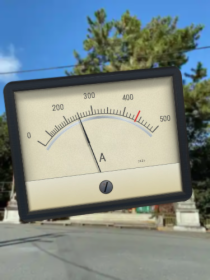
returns 250A
